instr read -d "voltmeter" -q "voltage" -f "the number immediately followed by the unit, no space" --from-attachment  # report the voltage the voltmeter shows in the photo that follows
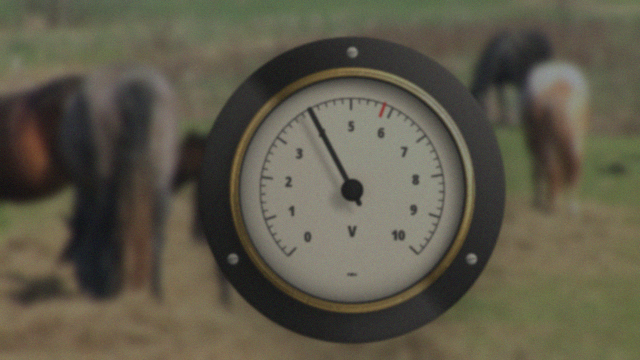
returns 4V
